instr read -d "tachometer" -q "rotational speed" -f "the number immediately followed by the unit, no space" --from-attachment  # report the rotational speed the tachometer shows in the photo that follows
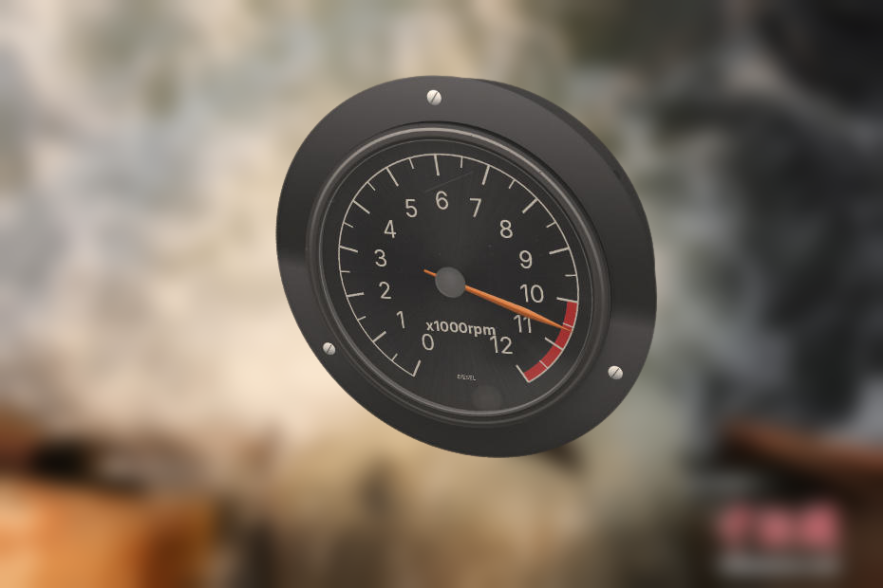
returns 10500rpm
